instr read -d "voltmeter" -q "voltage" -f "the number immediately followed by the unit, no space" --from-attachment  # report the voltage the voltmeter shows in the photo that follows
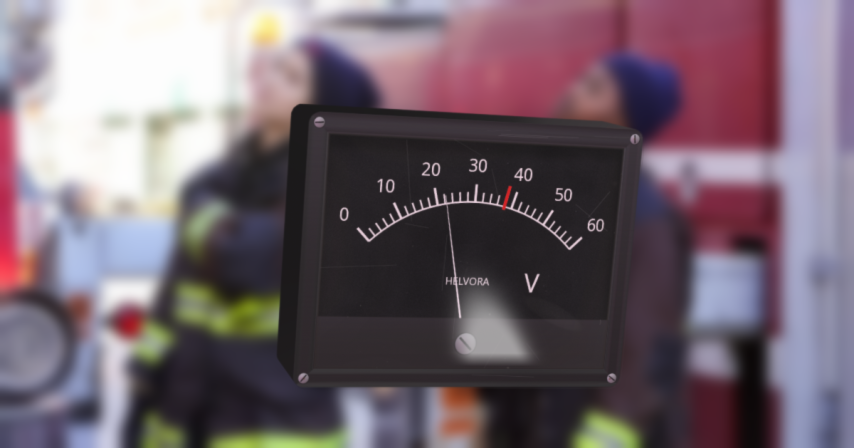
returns 22V
